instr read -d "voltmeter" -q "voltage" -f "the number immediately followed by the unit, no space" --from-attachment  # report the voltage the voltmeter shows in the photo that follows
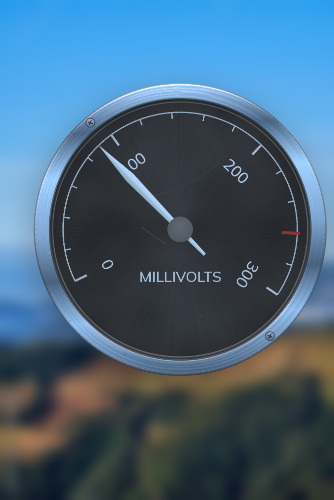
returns 90mV
